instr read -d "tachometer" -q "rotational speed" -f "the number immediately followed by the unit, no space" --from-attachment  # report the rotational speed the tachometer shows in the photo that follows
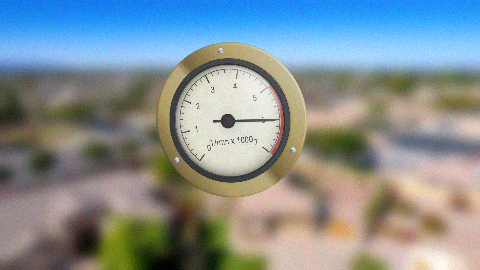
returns 6000rpm
